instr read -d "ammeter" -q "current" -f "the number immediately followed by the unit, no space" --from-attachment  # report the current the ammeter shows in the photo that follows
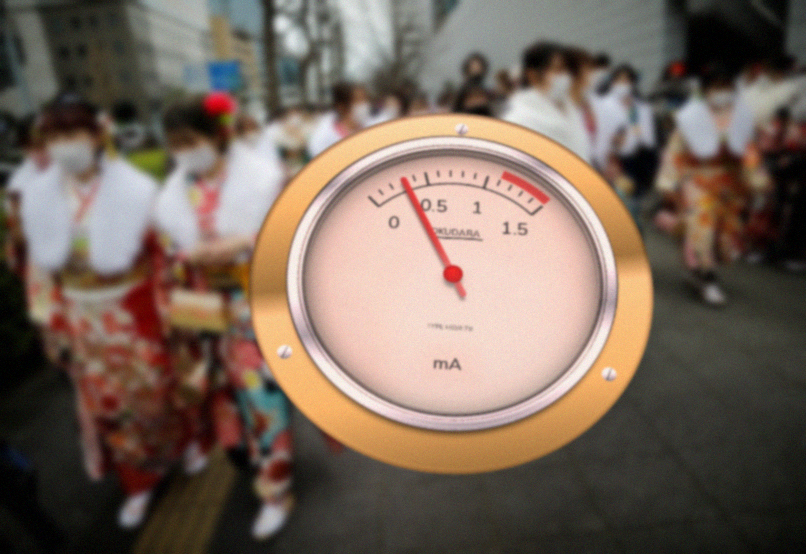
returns 0.3mA
